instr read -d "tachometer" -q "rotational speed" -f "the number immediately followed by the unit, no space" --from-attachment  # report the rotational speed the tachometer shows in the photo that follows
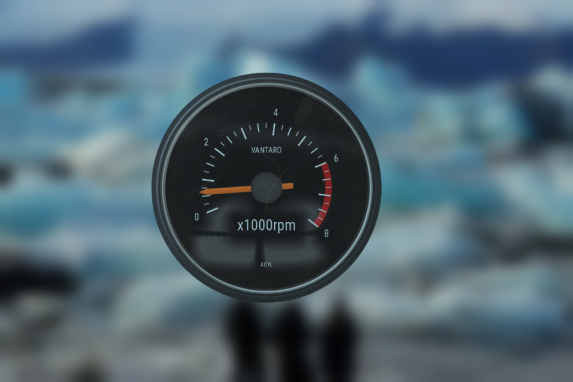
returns 625rpm
